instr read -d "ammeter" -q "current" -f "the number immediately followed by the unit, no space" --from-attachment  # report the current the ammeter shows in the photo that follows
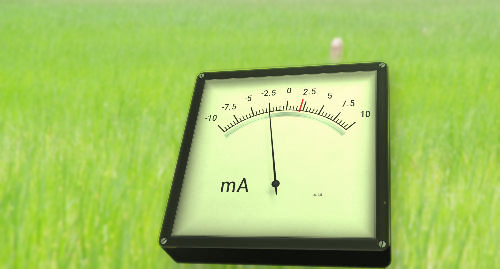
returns -2.5mA
